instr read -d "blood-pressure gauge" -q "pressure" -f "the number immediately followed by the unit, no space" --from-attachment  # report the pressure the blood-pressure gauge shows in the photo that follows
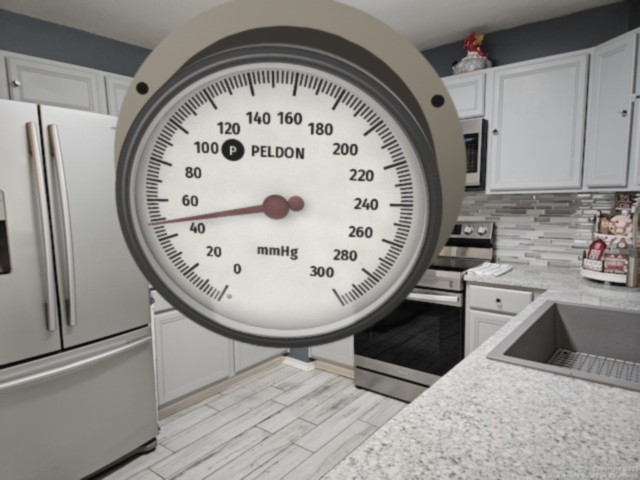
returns 50mmHg
